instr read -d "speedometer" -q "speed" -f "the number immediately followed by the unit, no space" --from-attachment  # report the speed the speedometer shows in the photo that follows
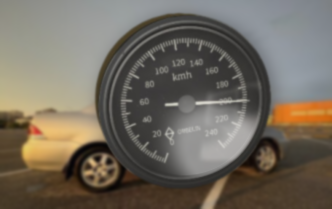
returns 200km/h
